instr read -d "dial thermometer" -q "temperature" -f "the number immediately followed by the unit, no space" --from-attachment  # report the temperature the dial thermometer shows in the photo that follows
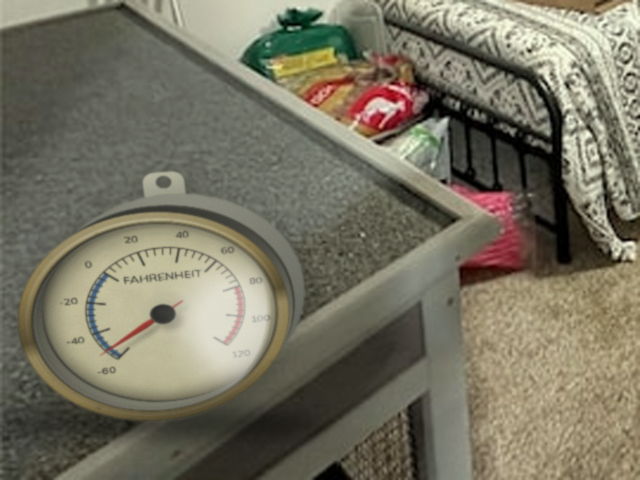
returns -52°F
